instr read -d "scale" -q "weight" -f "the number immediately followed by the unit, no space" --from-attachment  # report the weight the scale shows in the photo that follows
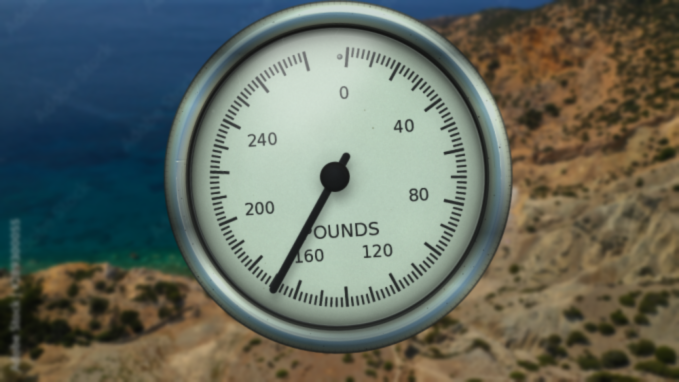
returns 168lb
